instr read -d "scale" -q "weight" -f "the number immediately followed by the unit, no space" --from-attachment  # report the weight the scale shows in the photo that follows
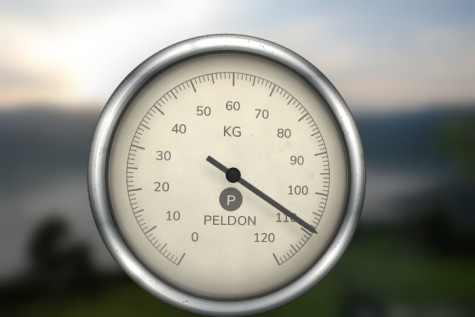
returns 109kg
